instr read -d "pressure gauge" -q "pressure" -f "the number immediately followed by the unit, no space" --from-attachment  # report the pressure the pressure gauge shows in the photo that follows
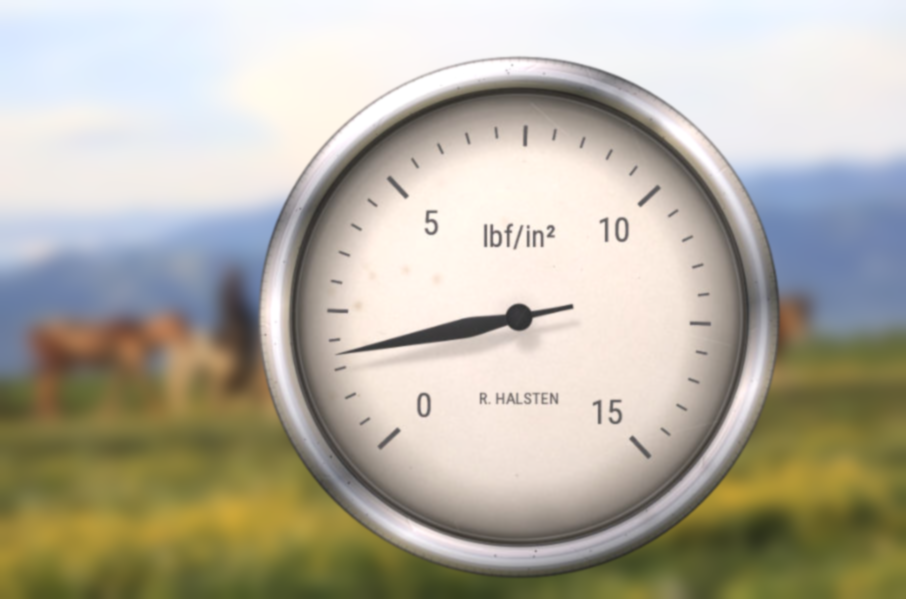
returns 1.75psi
